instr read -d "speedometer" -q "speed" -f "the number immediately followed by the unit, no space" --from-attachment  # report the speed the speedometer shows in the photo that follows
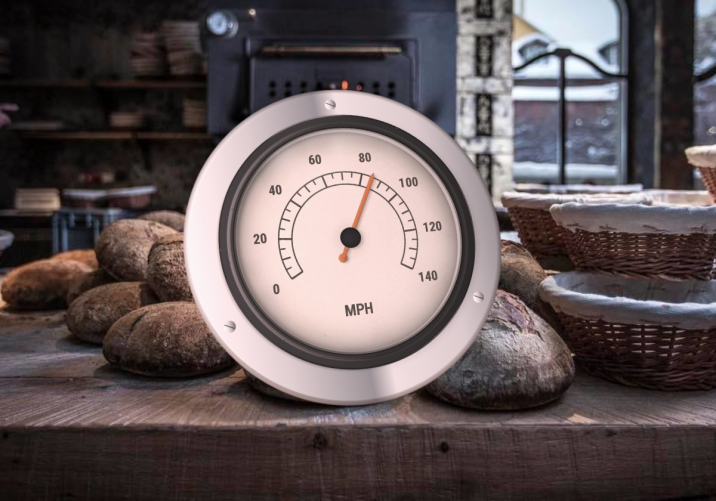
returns 85mph
